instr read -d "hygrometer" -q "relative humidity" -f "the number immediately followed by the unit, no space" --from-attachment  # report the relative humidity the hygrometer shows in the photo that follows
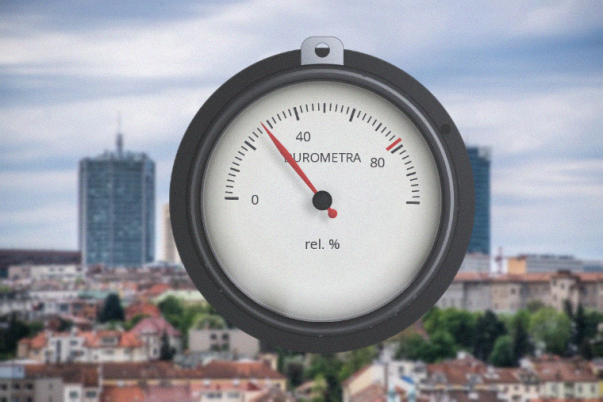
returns 28%
